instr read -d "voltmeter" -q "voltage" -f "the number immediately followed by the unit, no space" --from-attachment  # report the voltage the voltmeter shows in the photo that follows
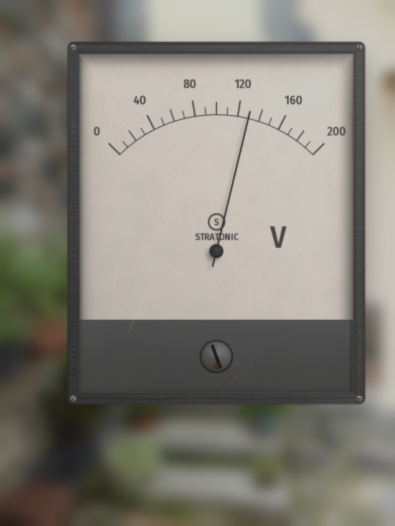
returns 130V
